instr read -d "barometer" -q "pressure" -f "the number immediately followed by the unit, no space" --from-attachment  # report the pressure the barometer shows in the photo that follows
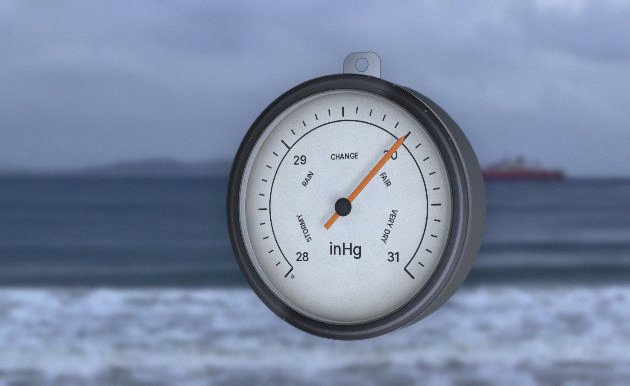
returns 30inHg
